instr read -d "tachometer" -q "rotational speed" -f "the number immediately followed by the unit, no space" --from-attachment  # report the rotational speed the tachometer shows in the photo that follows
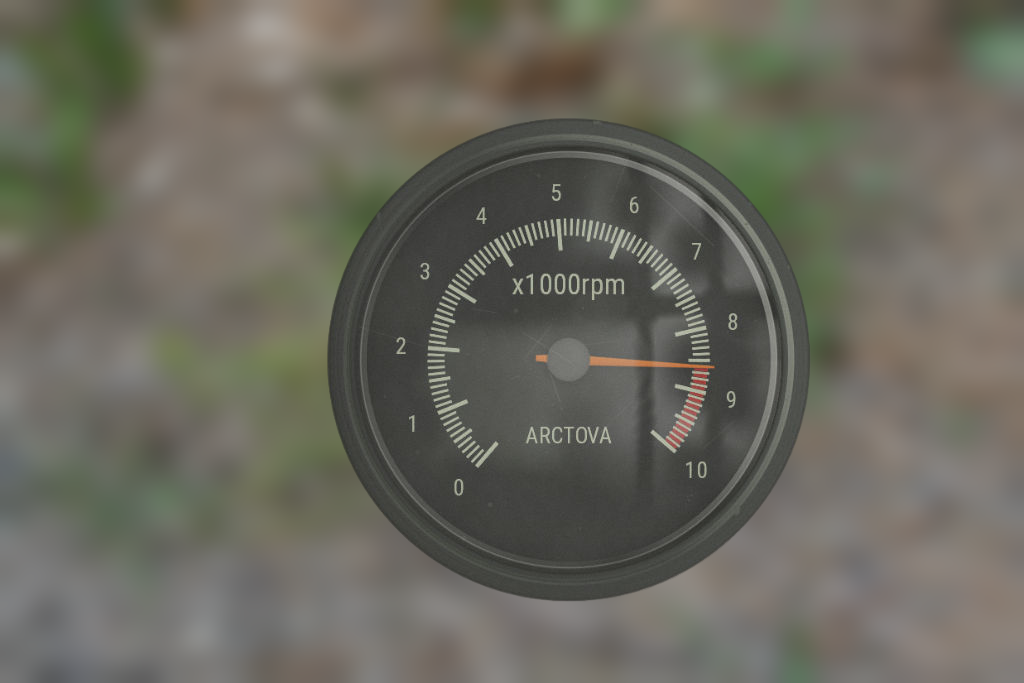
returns 8600rpm
